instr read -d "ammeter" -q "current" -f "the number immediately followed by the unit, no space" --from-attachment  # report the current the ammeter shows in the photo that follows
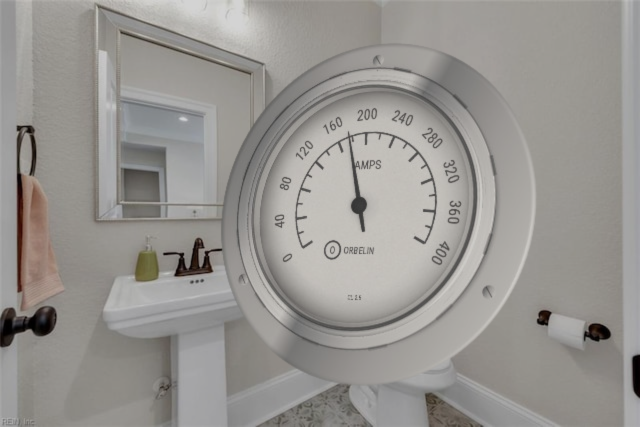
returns 180A
